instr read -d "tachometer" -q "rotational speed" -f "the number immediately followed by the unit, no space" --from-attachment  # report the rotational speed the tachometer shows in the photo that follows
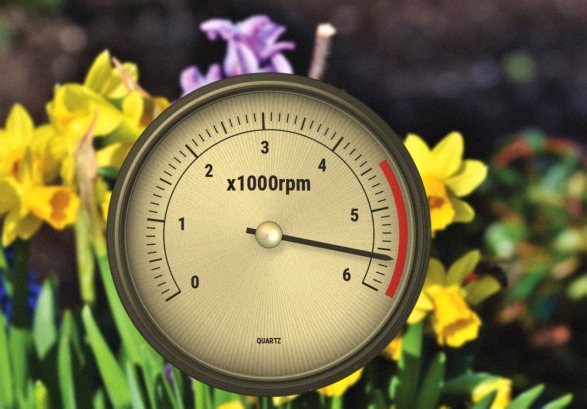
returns 5600rpm
